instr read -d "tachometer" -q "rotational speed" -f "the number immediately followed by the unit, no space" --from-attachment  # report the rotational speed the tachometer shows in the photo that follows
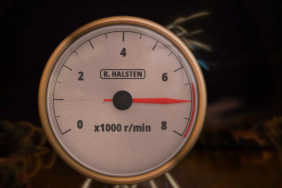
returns 7000rpm
